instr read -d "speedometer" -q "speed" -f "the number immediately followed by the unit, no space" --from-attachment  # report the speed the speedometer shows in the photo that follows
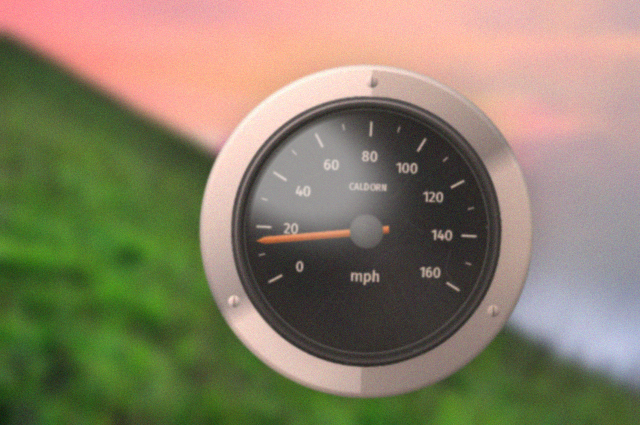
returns 15mph
